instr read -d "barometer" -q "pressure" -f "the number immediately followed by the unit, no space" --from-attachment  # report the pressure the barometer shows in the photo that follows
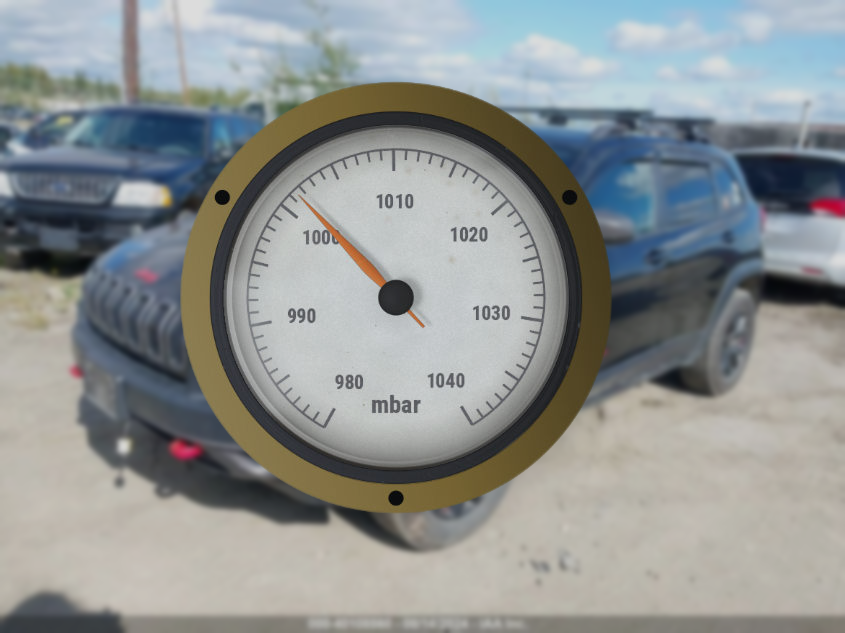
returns 1001.5mbar
